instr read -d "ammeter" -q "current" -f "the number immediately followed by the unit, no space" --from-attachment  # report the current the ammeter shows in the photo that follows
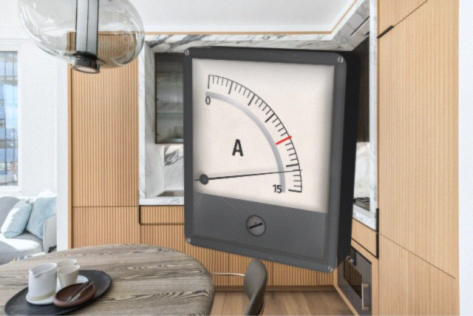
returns 13A
